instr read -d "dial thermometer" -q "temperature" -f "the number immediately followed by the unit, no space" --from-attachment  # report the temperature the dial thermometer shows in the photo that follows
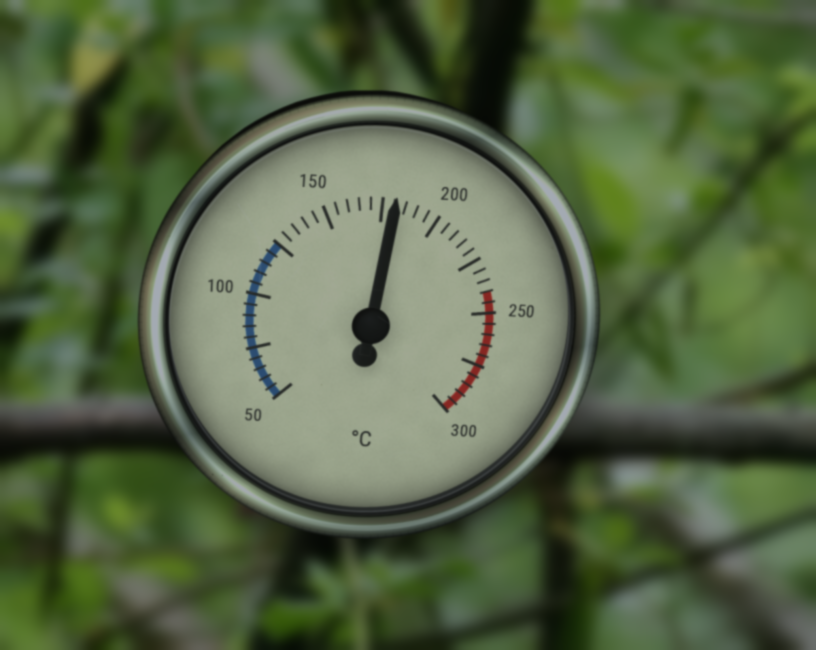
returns 180°C
